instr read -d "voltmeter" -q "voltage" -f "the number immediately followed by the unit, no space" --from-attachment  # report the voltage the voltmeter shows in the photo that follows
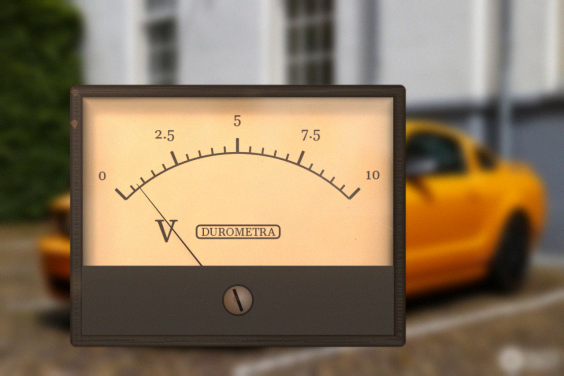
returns 0.75V
